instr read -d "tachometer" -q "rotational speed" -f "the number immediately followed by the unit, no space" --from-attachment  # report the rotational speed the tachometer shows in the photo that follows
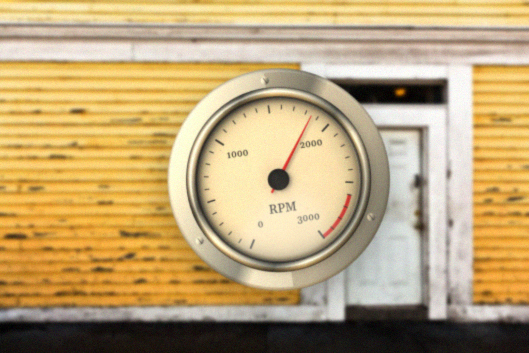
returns 1850rpm
